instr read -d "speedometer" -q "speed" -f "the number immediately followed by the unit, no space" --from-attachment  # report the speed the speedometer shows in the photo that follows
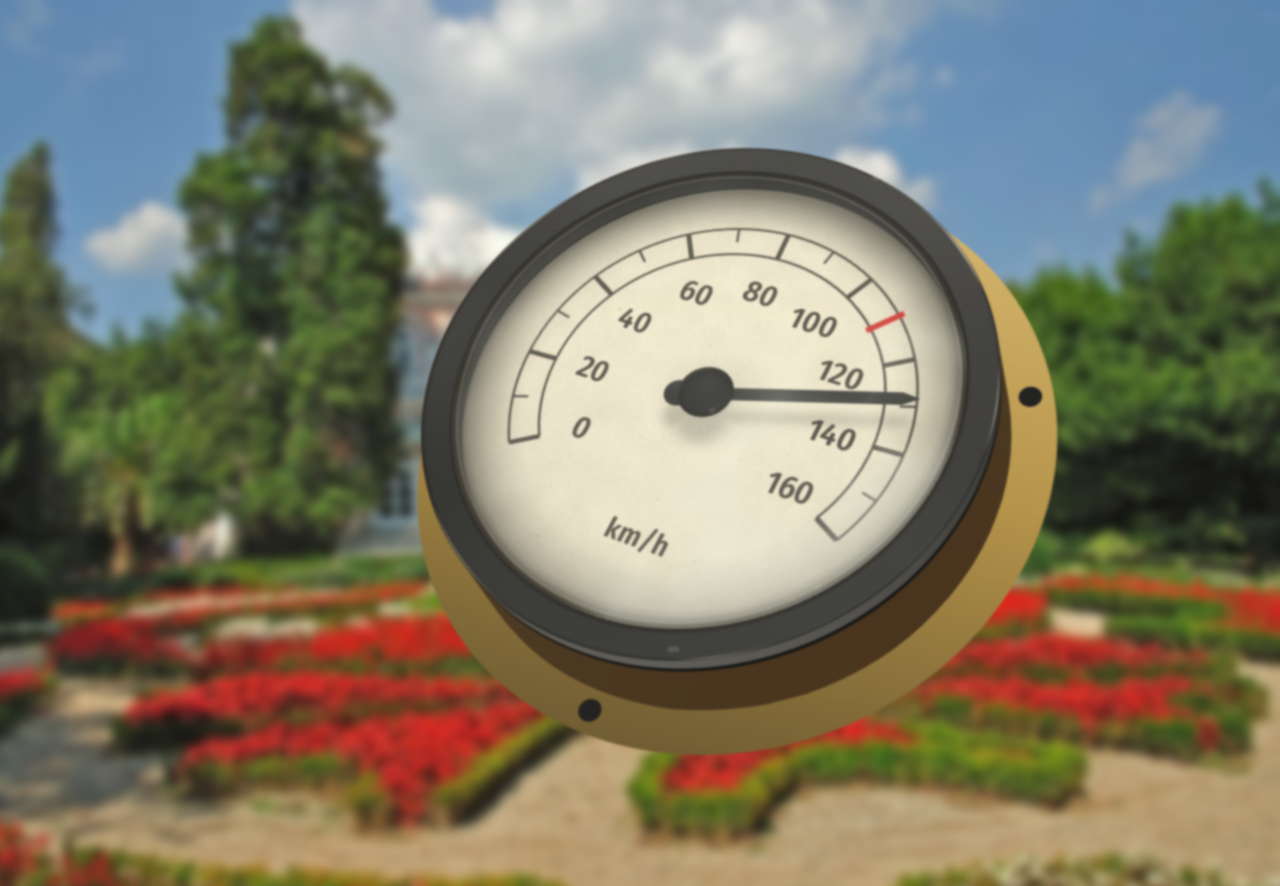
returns 130km/h
